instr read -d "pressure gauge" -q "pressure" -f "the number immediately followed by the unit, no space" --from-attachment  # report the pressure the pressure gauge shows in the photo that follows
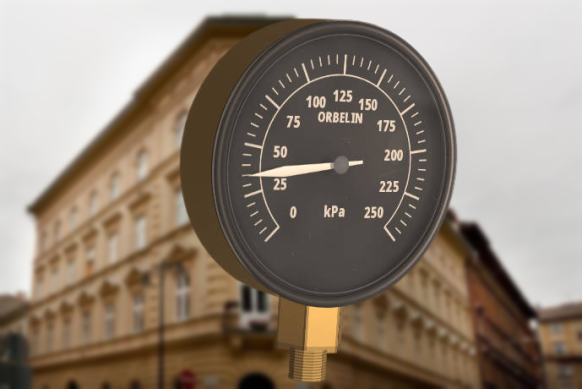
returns 35kPa
